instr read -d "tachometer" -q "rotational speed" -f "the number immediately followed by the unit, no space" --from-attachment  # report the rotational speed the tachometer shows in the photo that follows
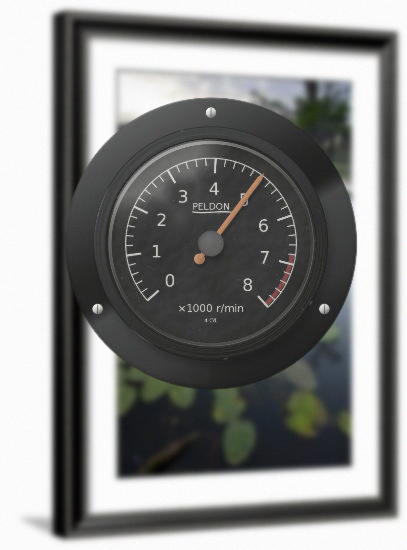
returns 5000rpm
